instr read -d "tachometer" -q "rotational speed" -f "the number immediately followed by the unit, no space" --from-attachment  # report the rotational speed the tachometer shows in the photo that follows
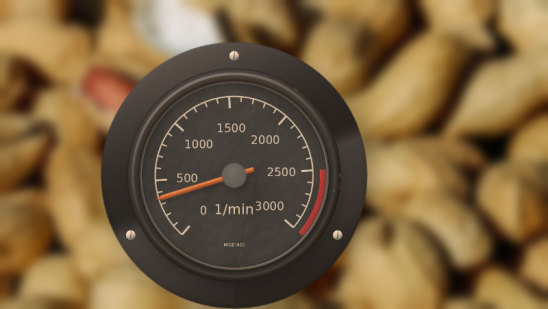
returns 350rpm
